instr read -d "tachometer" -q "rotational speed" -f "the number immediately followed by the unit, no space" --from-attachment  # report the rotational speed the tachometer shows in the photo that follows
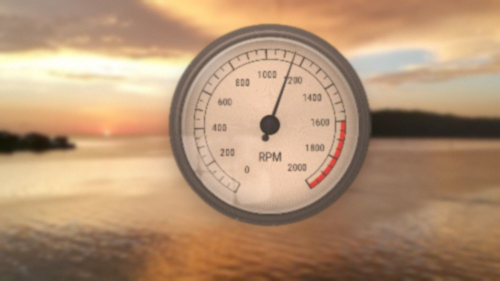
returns 1150rpm
